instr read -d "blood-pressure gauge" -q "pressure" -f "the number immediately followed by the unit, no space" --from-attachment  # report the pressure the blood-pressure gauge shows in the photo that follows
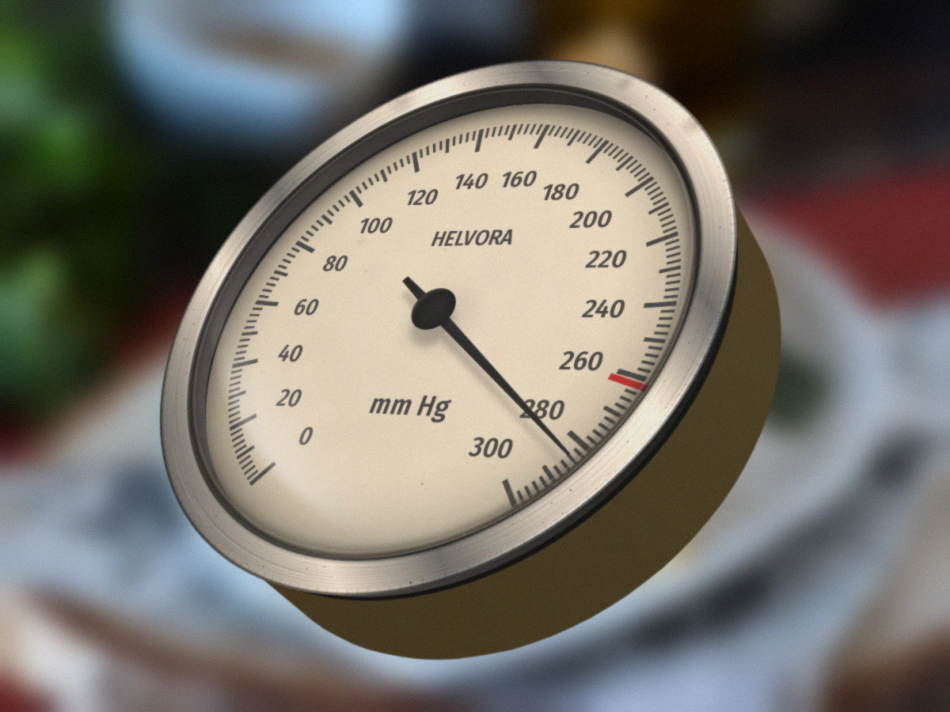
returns 284mmHg
